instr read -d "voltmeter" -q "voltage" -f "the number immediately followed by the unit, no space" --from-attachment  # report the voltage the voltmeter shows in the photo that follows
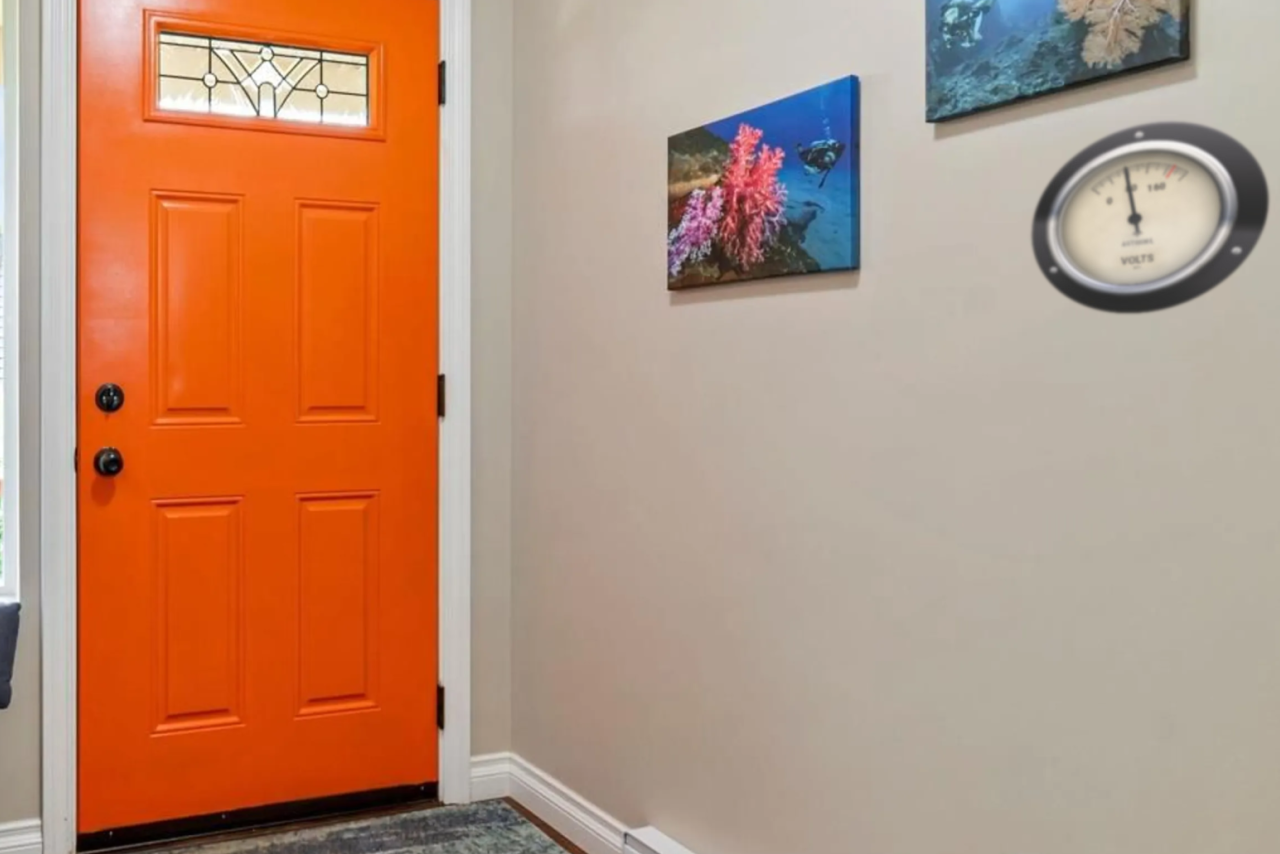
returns 80V
